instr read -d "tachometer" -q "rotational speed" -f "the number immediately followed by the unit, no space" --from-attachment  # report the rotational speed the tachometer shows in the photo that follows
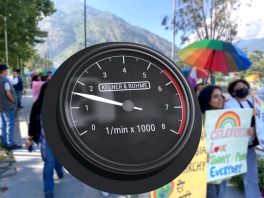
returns 1500rpm
